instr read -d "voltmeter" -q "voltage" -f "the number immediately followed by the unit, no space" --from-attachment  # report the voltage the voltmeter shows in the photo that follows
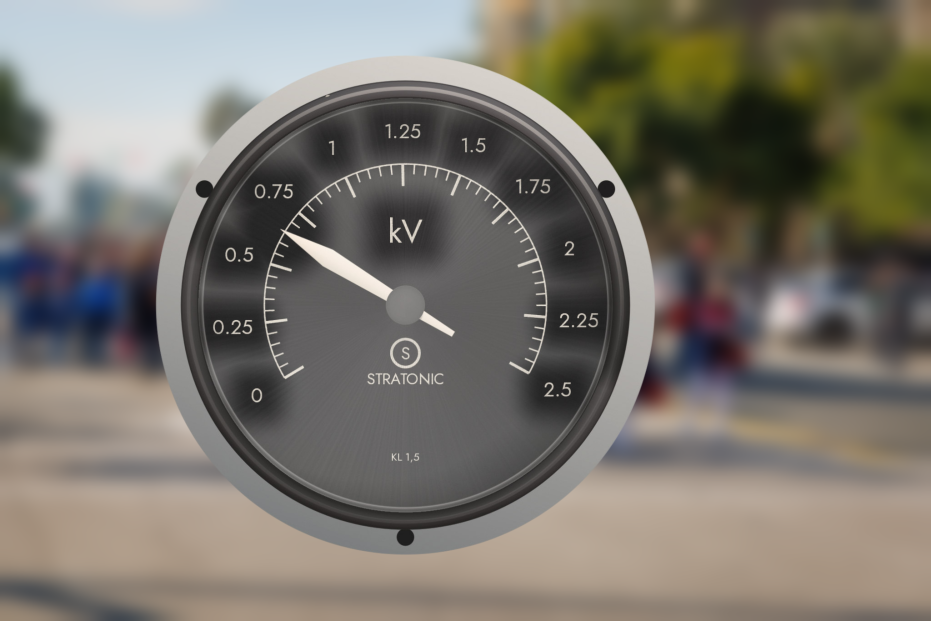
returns 0.65kV
